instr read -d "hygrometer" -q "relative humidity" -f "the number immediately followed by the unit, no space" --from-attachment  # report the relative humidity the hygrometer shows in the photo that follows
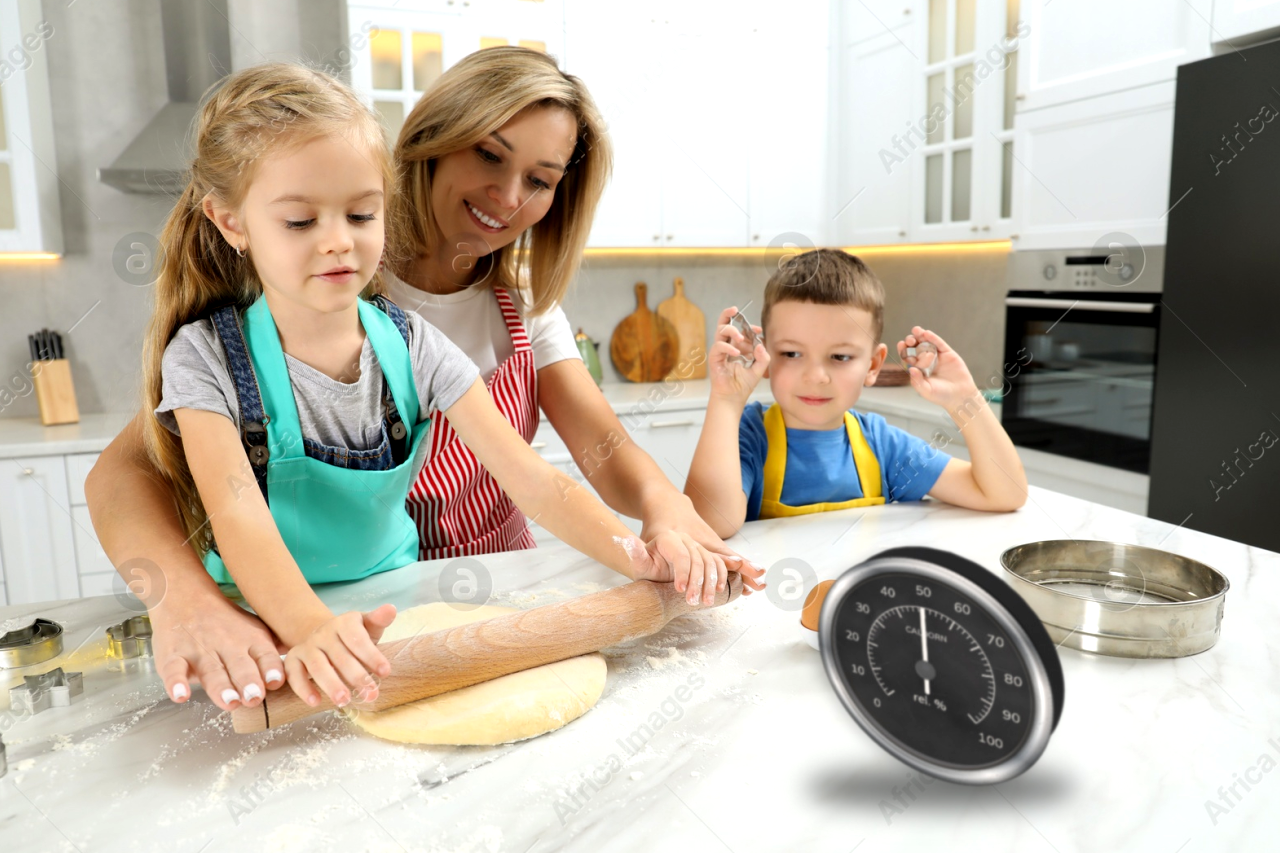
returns 50%
